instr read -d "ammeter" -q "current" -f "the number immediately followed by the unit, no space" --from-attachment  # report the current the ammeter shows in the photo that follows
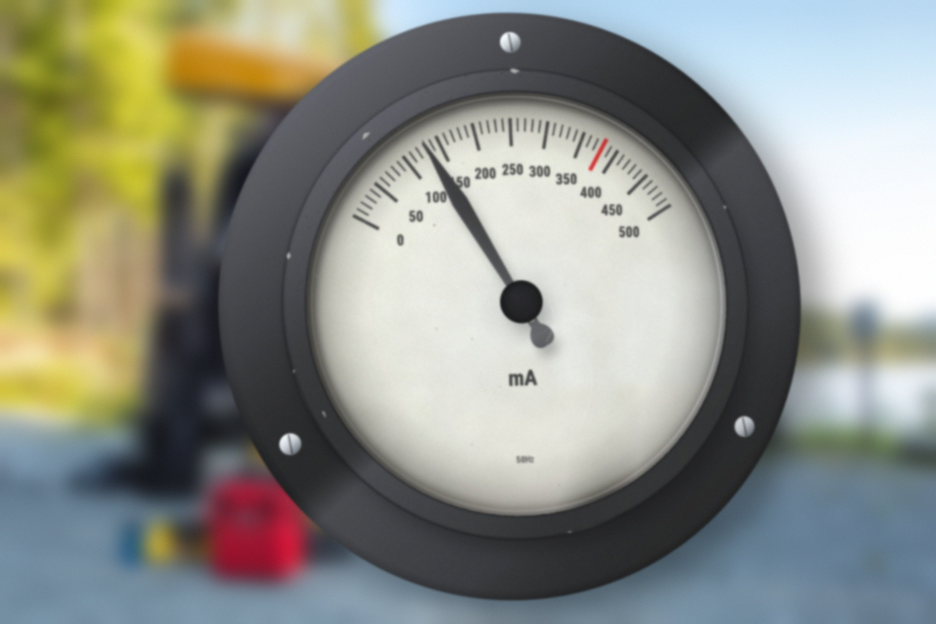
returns 130mA
